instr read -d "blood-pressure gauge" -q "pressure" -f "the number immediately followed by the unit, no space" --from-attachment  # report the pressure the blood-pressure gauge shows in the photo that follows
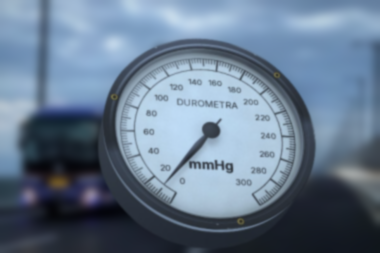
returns 10mmHg
